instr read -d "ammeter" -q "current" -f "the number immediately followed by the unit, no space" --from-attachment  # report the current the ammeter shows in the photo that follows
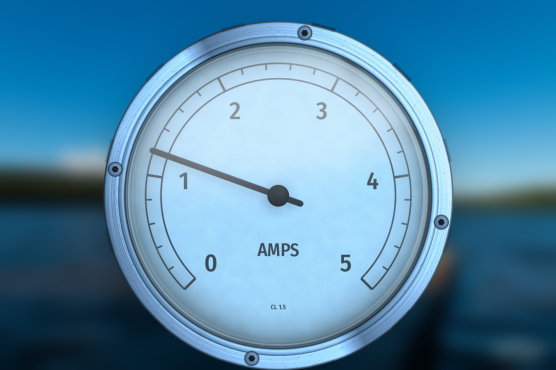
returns 1.2A
